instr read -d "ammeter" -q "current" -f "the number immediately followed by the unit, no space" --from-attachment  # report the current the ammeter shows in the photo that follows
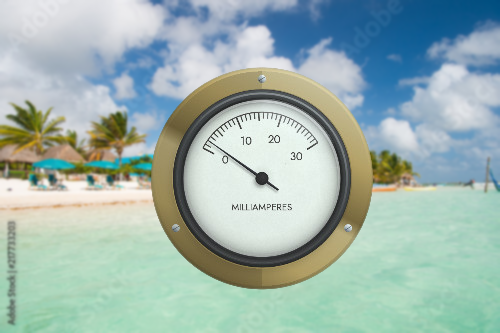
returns 2mA
